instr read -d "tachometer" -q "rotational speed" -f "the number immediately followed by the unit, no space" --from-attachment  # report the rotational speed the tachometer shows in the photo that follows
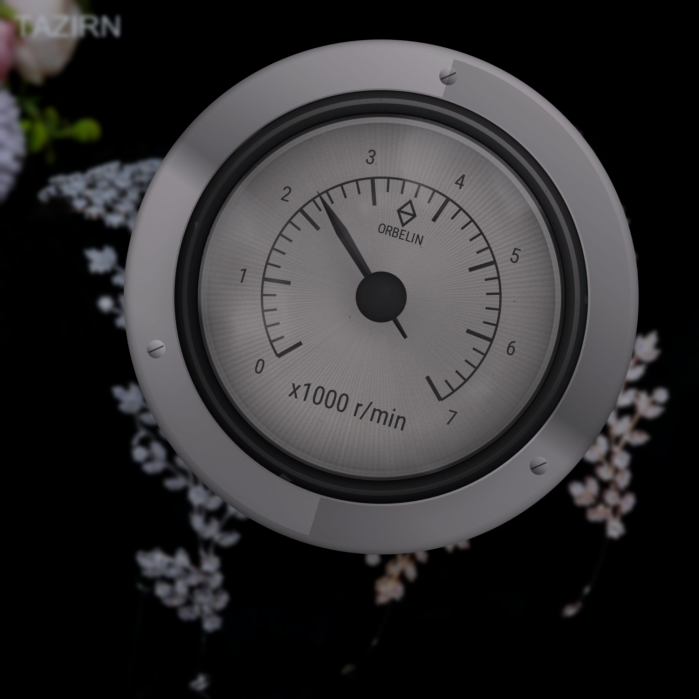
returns 2300rpm
